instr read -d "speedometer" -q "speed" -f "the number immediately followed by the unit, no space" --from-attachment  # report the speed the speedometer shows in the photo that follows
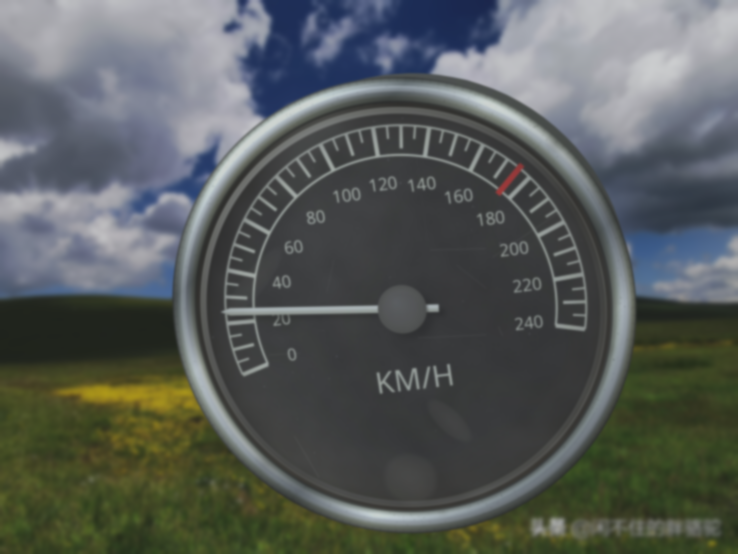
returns 25km/h
